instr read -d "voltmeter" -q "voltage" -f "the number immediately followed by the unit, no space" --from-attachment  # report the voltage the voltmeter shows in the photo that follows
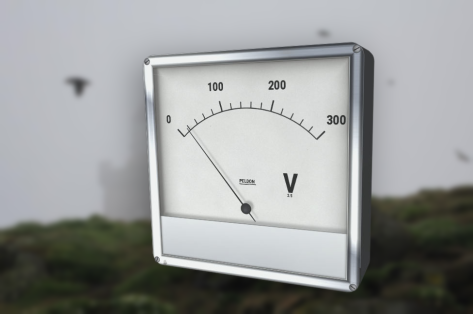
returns 20V
